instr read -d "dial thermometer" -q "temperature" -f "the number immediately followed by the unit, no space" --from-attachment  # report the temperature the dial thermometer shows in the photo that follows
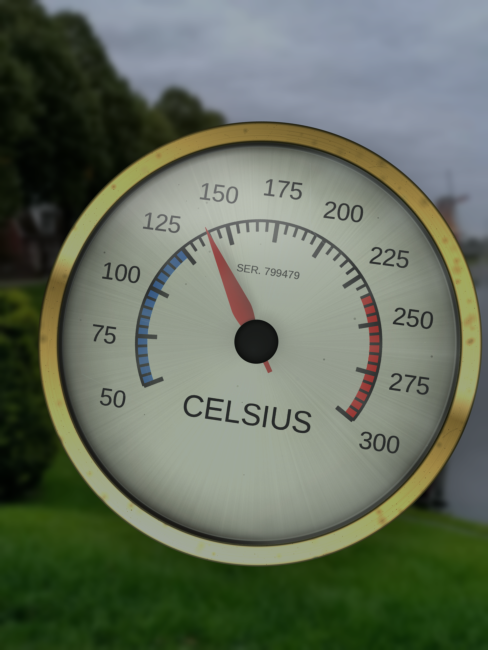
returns 140°C
